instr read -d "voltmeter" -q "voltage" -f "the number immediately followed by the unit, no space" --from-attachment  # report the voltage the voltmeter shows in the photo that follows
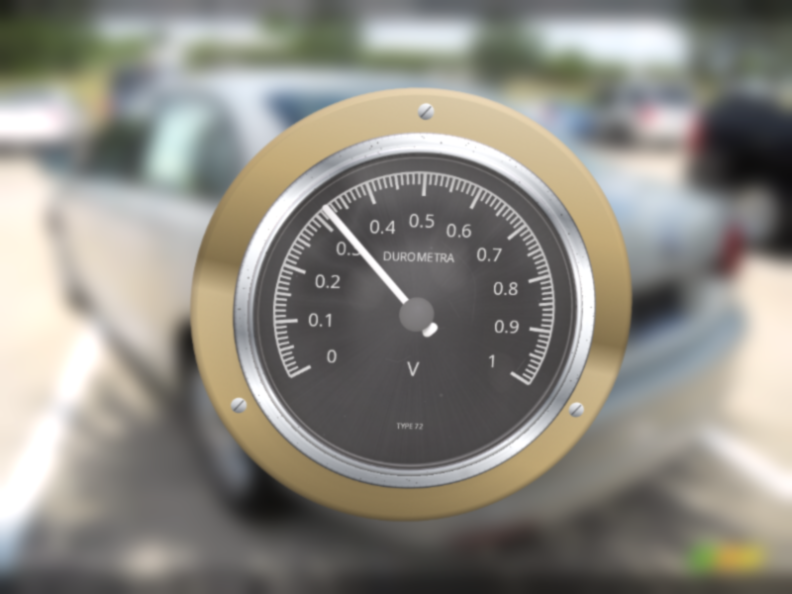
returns 0.32V
